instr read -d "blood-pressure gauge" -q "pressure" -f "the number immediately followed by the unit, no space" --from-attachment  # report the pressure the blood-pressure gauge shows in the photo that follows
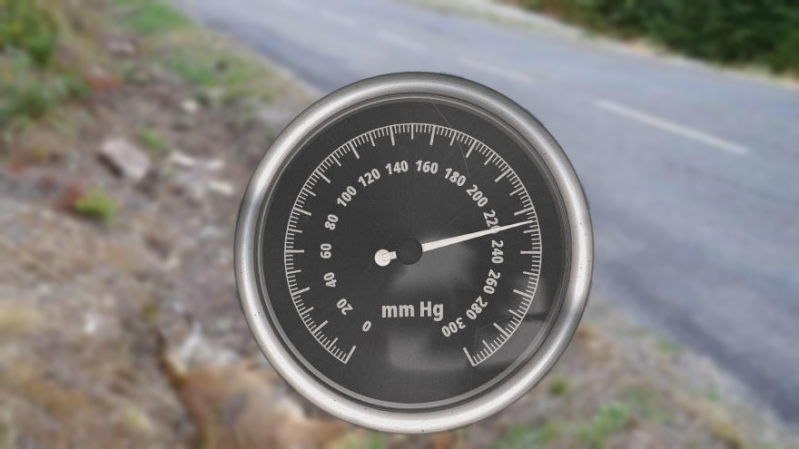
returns 226mmHg
